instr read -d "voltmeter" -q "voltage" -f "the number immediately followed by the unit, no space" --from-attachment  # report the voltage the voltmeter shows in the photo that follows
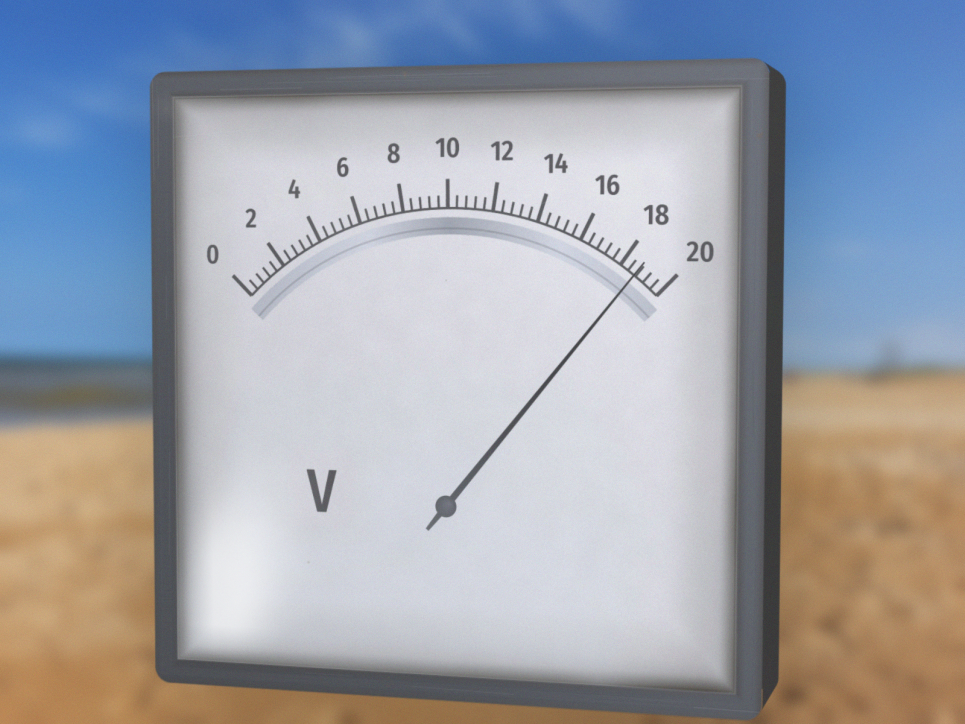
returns 18.8V
